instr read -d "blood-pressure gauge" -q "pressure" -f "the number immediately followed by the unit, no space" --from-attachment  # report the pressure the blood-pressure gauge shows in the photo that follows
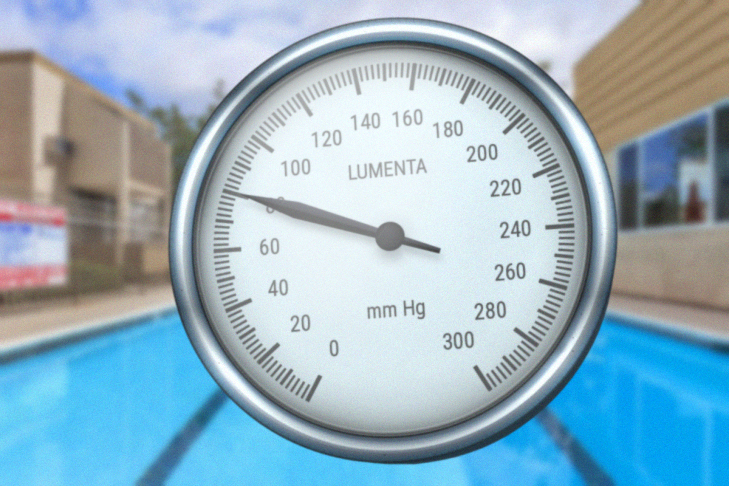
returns 80mmHg
